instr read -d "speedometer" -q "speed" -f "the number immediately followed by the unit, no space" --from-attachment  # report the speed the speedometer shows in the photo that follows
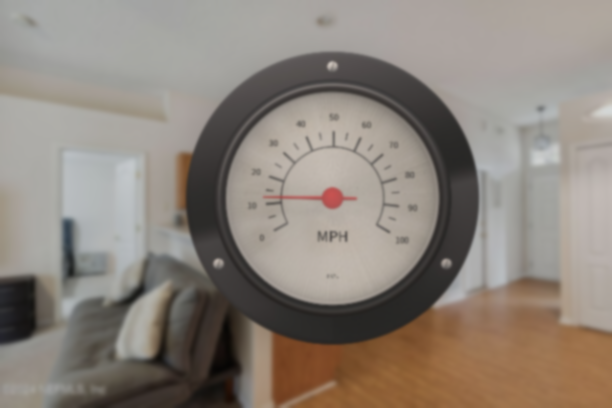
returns 12.5mph
